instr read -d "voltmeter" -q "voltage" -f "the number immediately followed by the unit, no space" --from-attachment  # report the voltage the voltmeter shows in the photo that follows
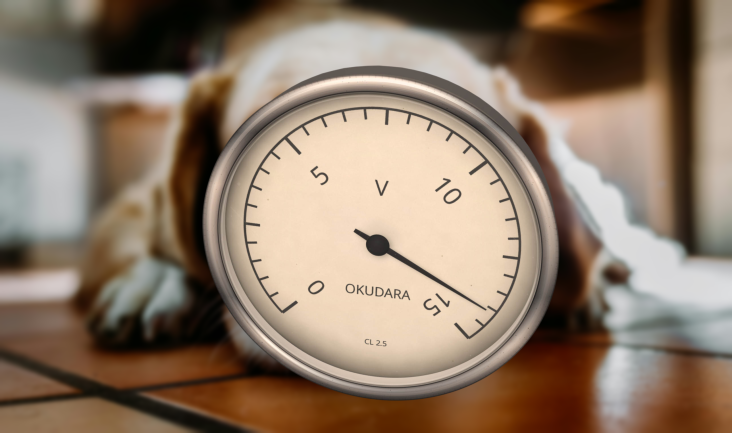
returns 14V
